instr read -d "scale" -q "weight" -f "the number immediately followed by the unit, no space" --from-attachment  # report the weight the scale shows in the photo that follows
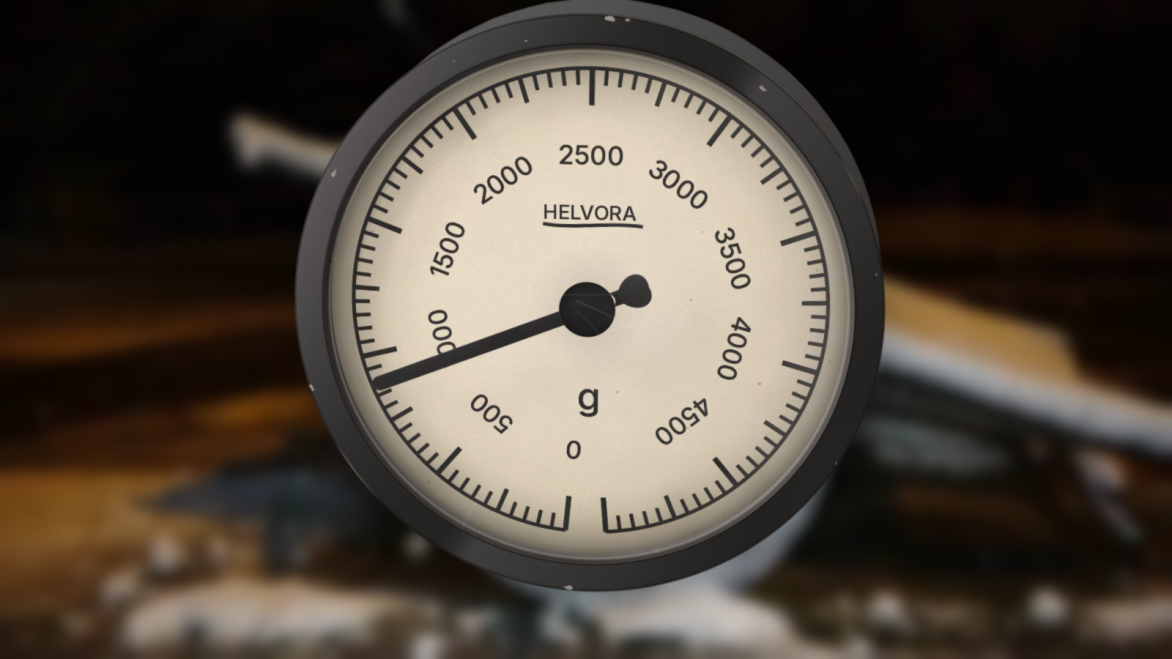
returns 900g
